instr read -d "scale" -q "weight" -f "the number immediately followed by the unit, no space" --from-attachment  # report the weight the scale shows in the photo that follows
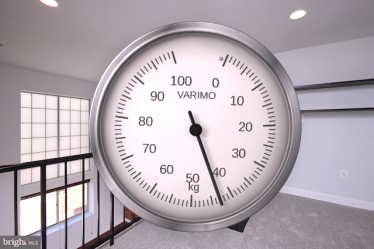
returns 43kg
